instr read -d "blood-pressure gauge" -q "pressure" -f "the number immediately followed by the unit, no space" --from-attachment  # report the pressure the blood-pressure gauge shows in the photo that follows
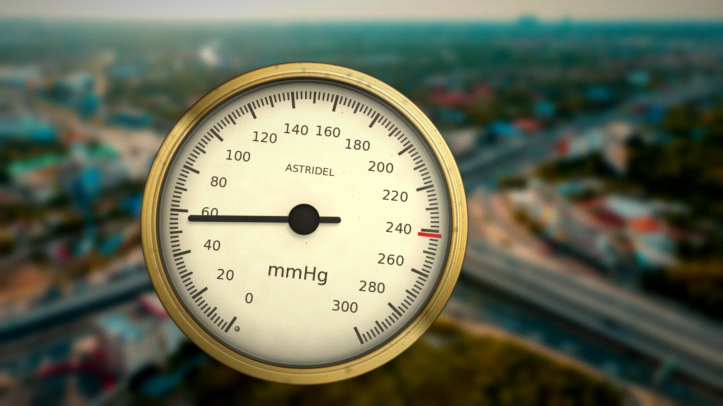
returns 56mmHg
